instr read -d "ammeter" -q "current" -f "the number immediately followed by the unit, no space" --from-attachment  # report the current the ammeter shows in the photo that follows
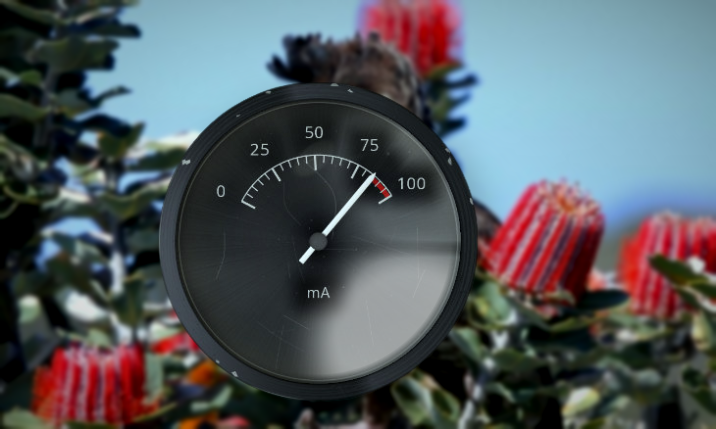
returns 85mA
